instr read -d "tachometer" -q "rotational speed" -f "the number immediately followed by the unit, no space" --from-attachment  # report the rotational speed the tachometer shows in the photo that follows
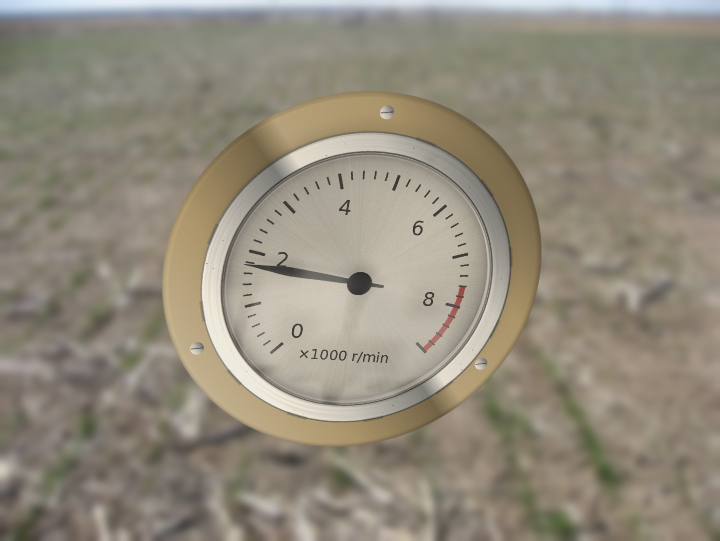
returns 1800rpm
